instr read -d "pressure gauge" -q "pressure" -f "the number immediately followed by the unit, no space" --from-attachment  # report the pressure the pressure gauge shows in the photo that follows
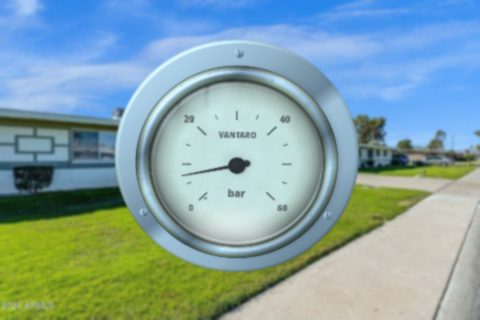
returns 7.5bar
